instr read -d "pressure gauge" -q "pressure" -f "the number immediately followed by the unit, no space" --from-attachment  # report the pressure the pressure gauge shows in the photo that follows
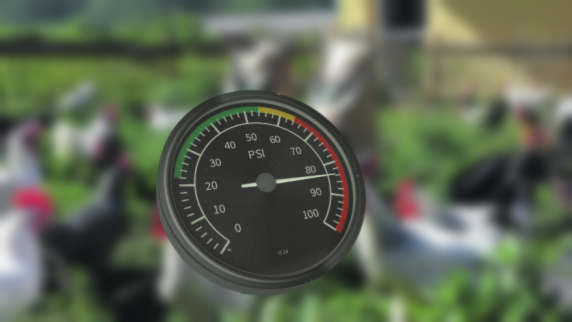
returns 84psi
